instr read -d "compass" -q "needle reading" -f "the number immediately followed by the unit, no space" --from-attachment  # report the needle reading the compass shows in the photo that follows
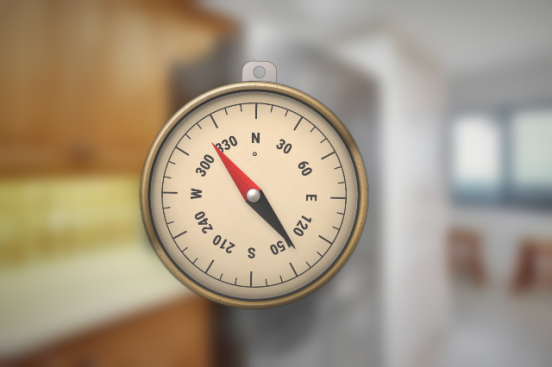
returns 320°
